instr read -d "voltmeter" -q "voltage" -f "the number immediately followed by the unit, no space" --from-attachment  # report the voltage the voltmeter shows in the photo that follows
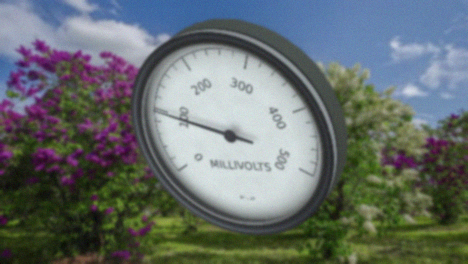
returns 100mV
